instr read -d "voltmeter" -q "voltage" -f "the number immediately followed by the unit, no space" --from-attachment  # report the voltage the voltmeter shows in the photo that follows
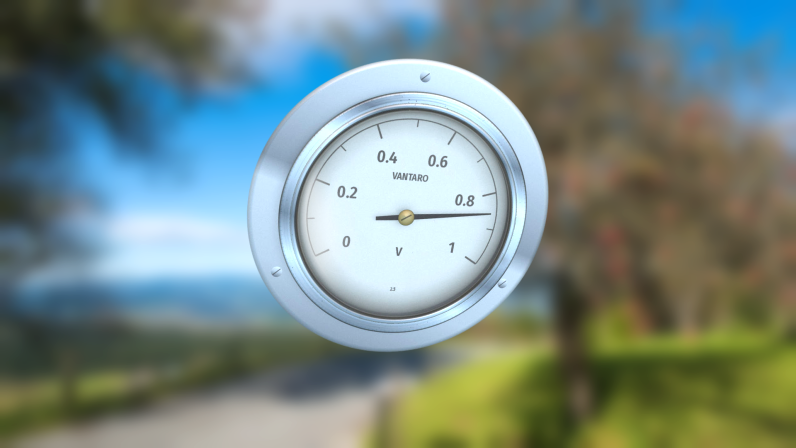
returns 0.85V
